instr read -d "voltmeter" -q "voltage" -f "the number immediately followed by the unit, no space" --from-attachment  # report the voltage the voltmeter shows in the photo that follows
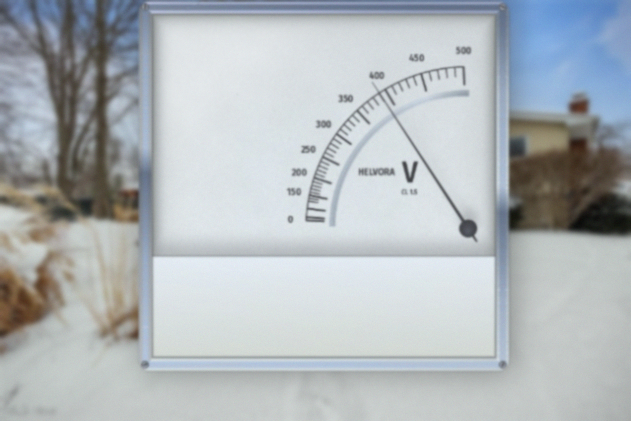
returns 390V
